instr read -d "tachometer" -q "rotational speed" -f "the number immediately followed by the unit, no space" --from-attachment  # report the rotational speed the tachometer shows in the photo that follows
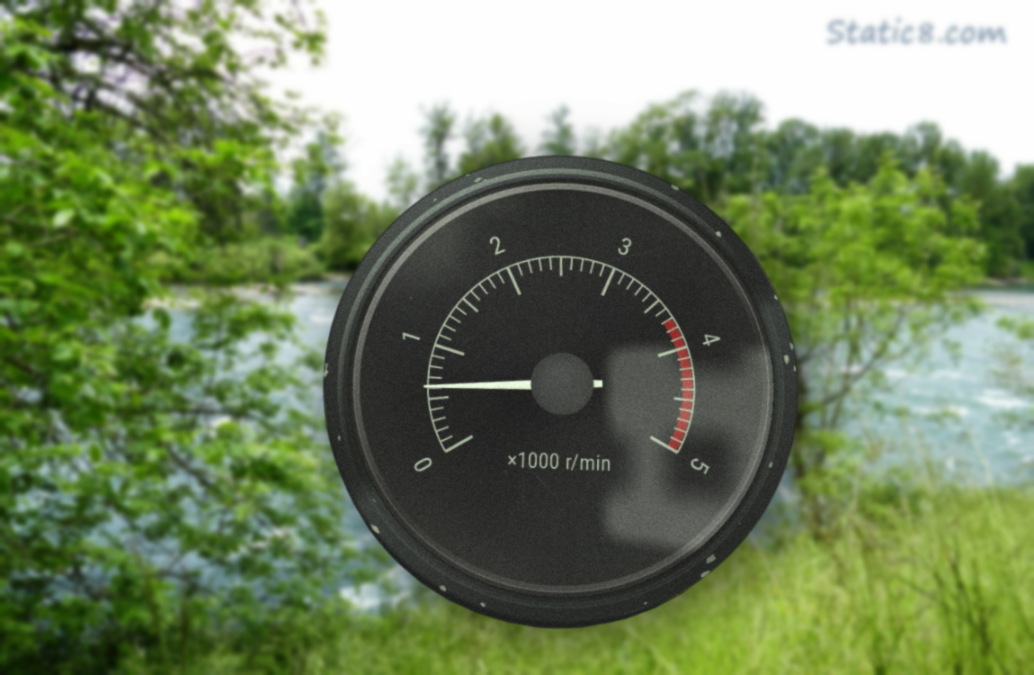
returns 600rpm
